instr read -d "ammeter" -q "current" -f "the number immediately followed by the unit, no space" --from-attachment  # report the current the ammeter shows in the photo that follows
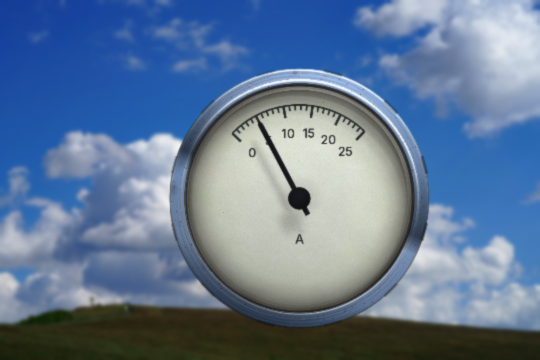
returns 5A
